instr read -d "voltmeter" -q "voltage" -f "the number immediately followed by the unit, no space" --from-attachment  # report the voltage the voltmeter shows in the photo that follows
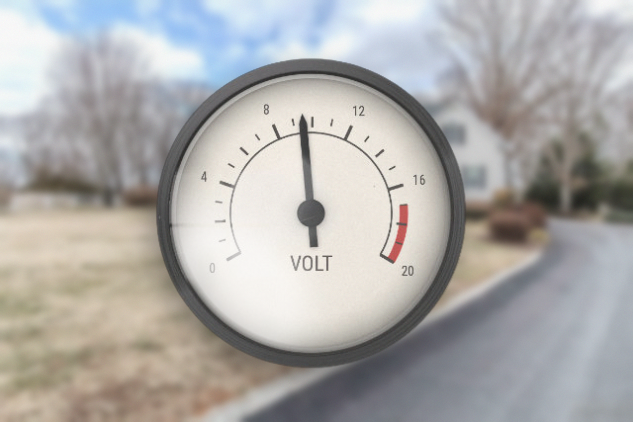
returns 9.5V
